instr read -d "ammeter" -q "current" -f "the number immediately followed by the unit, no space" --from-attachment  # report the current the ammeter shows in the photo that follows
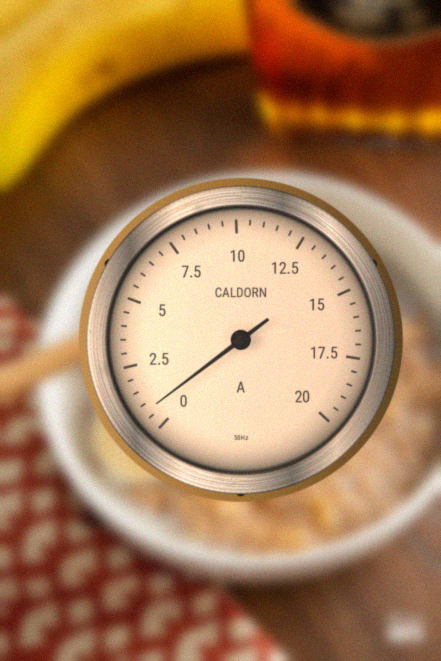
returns 0.75A
